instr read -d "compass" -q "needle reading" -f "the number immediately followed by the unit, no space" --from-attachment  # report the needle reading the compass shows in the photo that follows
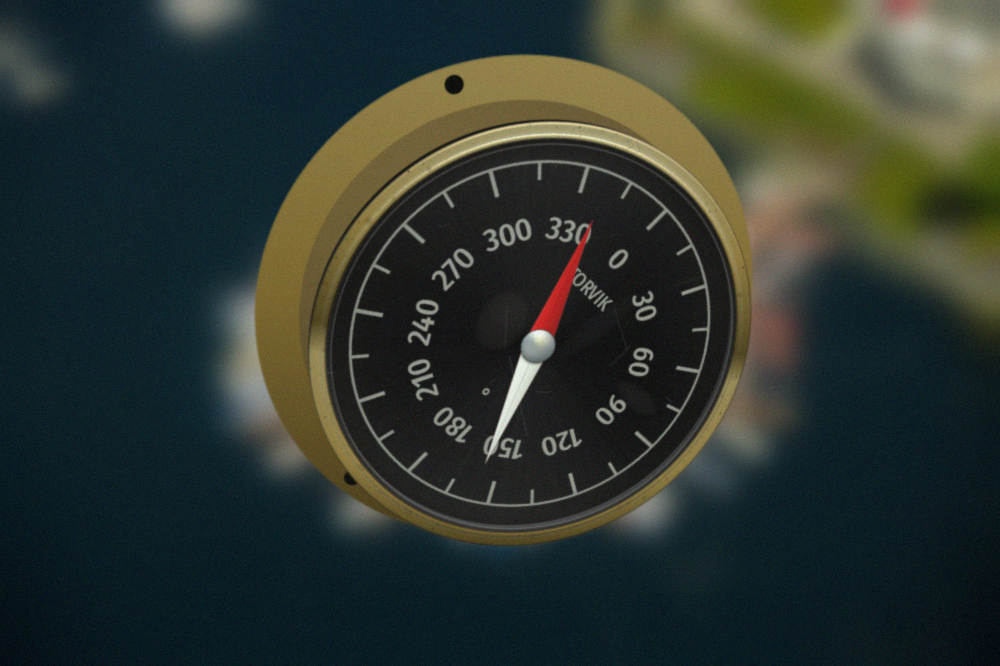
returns 337.5°
